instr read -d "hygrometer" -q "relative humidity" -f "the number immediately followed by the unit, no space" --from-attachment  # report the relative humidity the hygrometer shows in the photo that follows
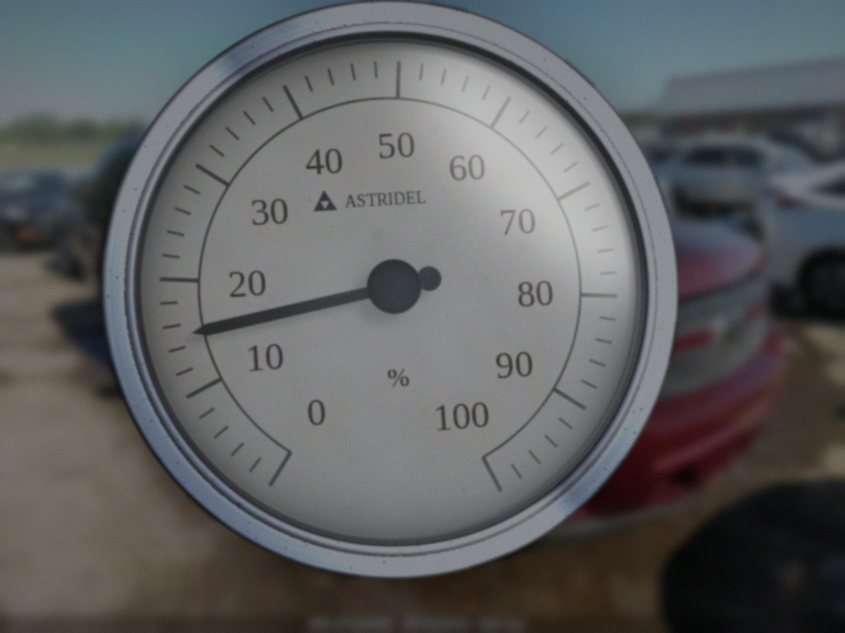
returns 15%
